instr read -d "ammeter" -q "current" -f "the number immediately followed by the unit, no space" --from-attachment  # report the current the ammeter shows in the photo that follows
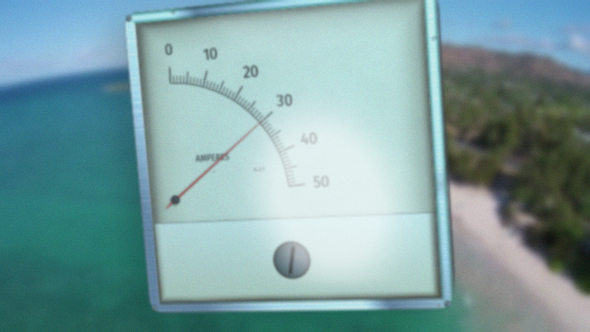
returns 30A
